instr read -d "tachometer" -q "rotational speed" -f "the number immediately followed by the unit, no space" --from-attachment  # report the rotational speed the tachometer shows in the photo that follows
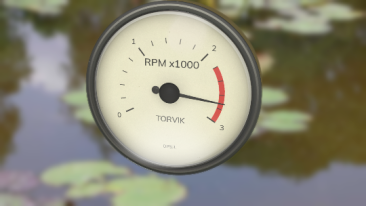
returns 2700rpm
